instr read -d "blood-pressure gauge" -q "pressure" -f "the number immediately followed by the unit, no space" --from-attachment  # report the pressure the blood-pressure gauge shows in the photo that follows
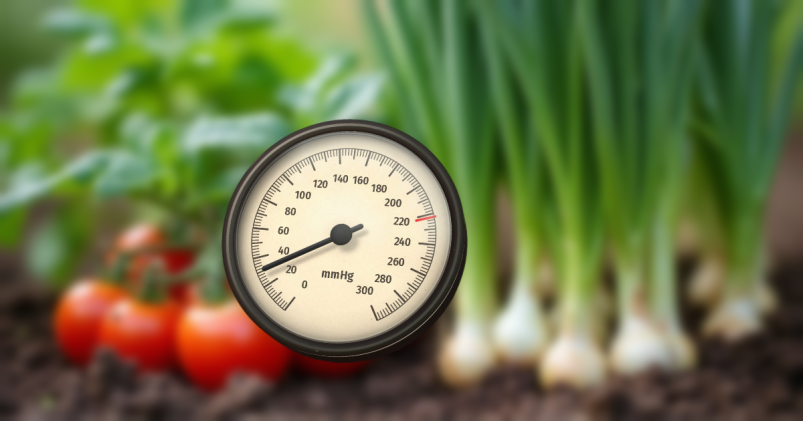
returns 30mmHg
